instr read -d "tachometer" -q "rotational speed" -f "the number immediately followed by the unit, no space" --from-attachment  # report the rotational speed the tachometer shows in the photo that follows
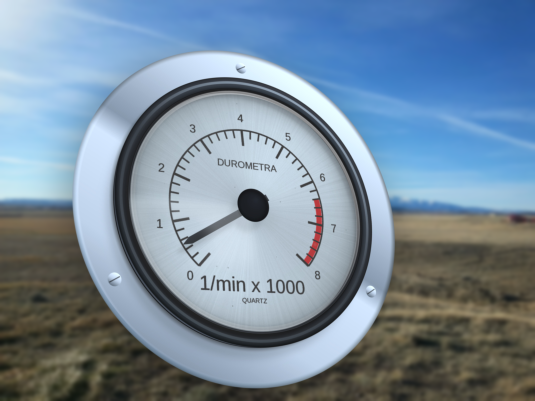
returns 500rpm
